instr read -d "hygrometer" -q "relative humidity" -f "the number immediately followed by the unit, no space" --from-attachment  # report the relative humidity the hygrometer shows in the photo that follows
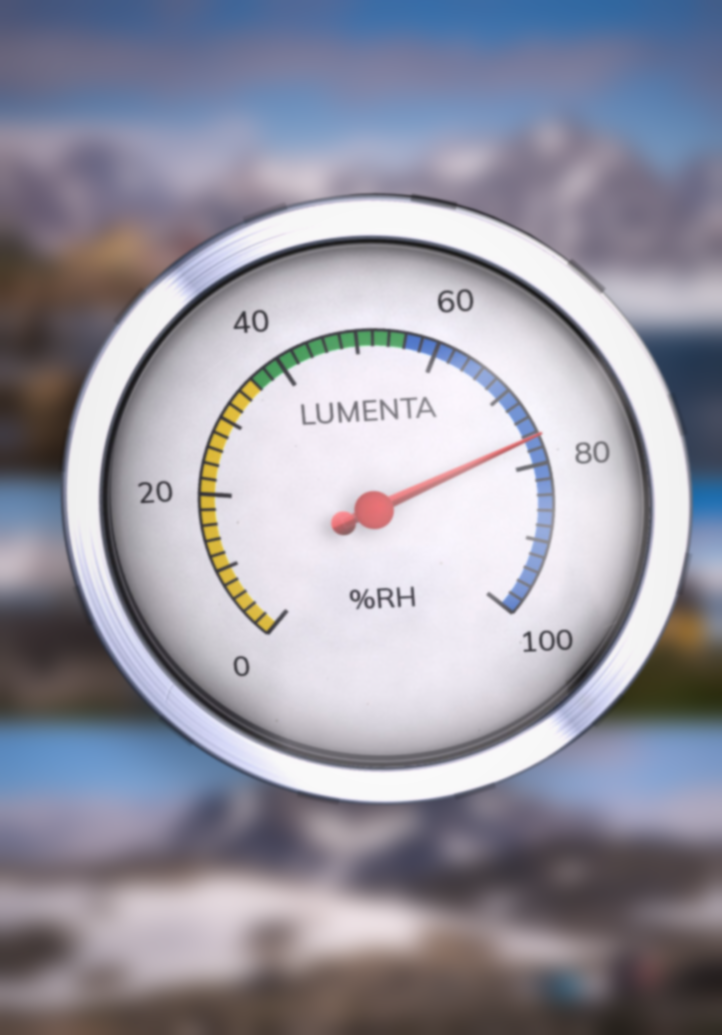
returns 76%
